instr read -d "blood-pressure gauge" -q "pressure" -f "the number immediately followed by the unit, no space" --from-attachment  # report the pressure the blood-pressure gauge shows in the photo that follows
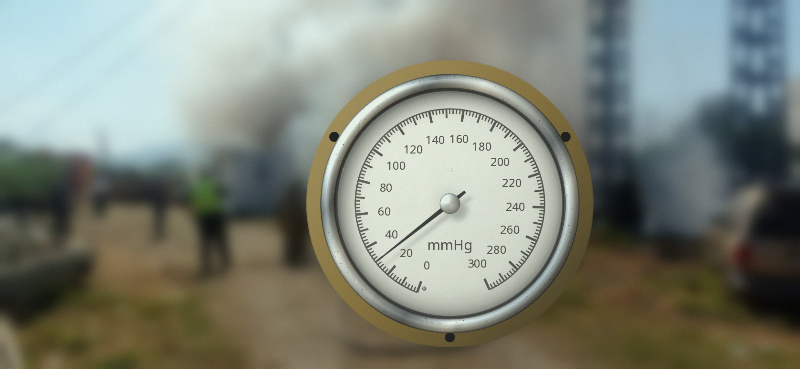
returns 30mmHg
